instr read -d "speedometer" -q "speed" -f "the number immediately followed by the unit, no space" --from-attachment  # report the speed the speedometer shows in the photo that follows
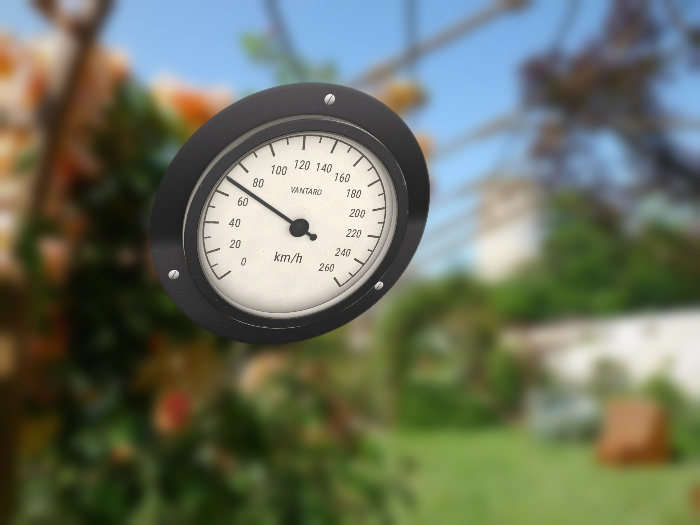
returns 70km/h
